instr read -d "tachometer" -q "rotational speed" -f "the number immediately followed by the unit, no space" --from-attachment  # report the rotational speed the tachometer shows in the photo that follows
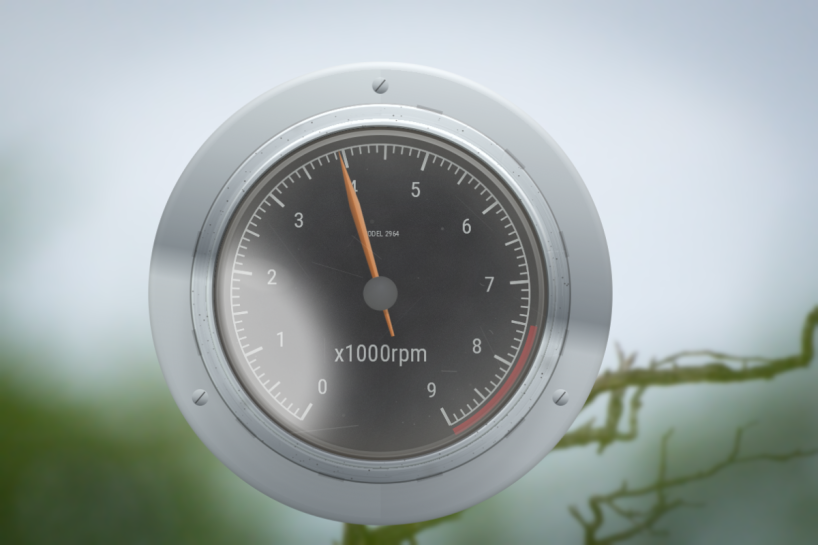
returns 3950rpm
